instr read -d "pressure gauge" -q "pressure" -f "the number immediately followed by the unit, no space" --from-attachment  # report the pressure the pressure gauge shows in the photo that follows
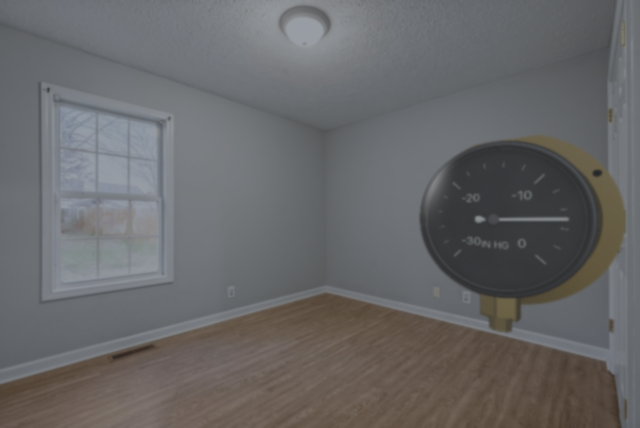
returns -5inHg
